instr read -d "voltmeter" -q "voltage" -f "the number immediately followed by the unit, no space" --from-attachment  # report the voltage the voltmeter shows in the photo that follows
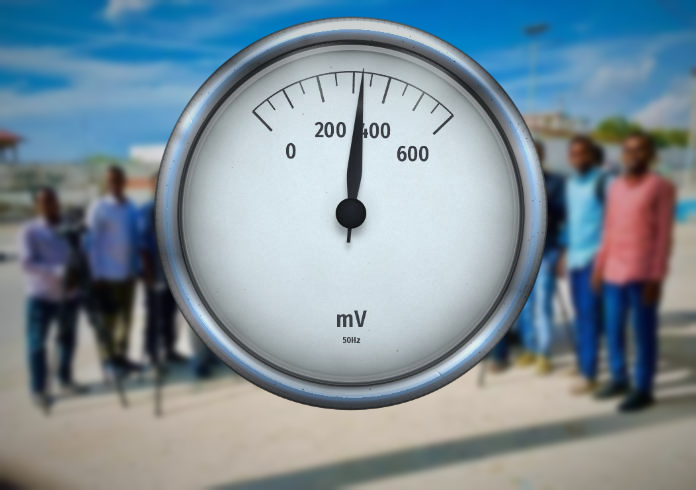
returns 325mV
